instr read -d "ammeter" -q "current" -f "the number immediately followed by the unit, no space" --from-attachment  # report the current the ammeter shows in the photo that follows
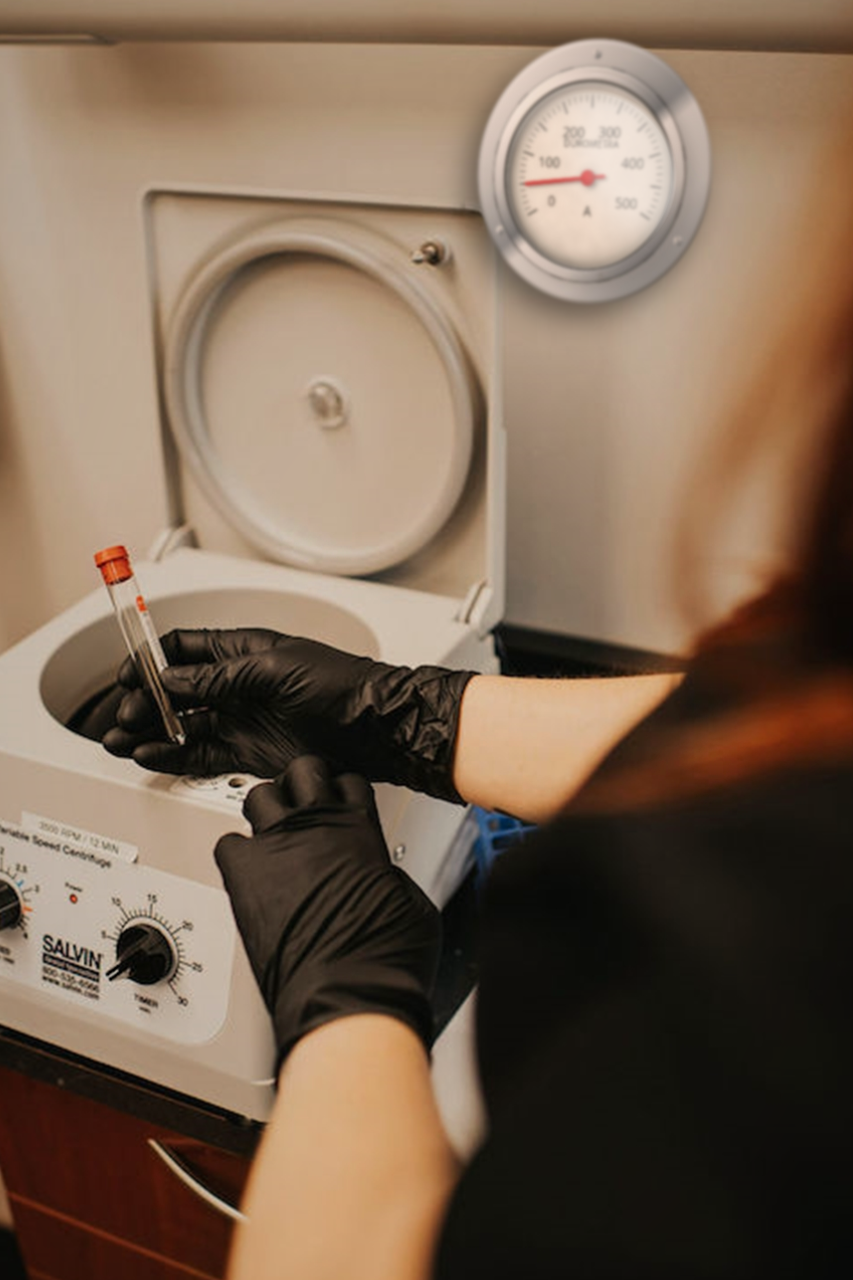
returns 50A
